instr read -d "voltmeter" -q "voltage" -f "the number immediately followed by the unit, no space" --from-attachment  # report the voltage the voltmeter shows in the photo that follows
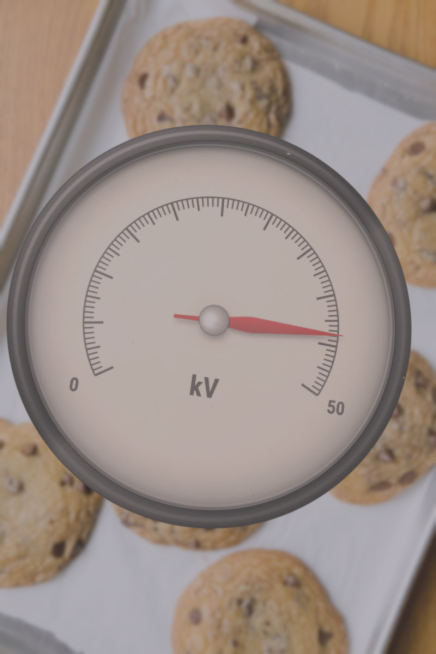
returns 44kV
